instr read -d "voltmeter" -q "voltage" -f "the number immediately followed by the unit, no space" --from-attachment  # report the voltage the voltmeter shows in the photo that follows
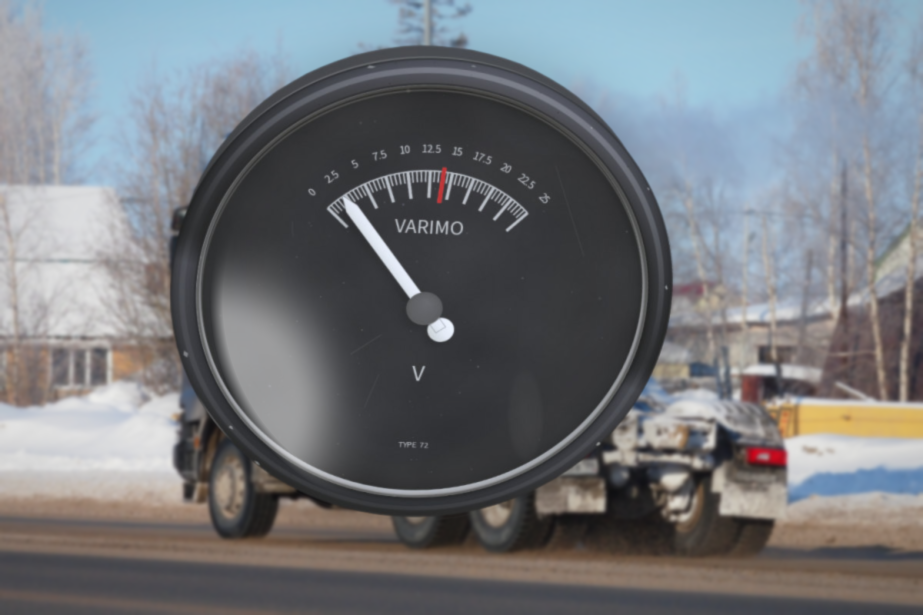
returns 2.5V
